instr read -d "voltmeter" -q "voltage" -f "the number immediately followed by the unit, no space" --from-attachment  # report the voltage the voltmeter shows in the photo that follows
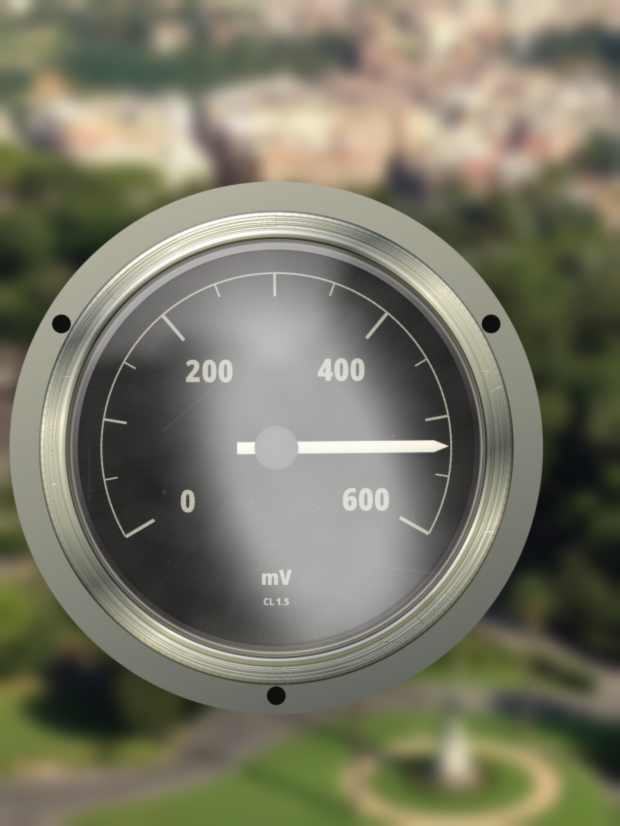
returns 525mV
